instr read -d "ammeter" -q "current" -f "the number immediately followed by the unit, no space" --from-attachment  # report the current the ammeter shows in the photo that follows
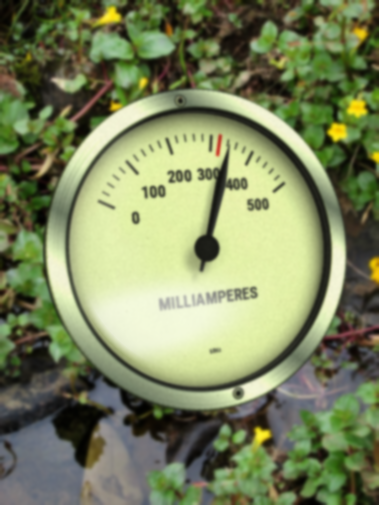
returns 340mA
